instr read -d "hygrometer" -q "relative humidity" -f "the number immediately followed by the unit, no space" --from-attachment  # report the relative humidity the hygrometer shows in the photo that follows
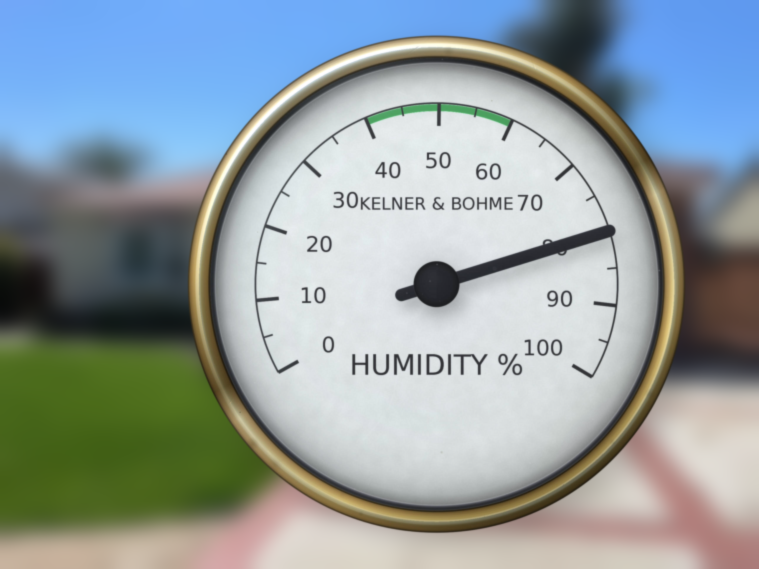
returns 80%
